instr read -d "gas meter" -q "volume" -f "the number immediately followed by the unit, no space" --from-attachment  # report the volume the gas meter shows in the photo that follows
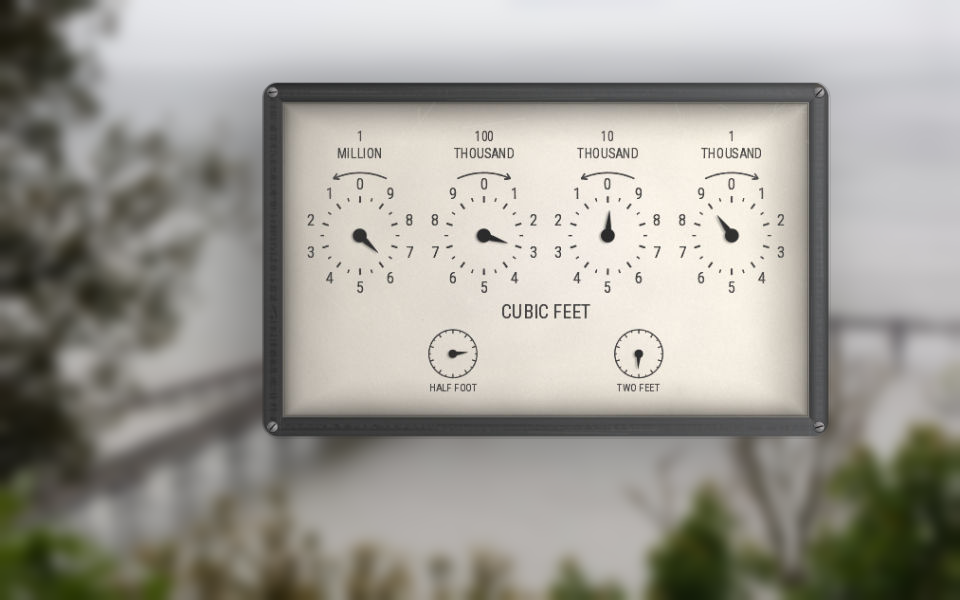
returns 629900ft³
